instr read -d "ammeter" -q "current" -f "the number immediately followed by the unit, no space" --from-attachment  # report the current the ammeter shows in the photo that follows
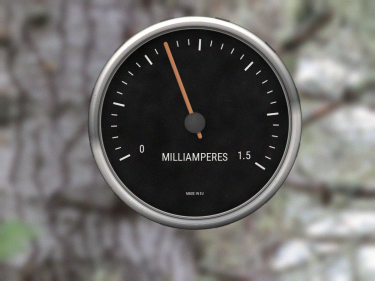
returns 0.6mA
